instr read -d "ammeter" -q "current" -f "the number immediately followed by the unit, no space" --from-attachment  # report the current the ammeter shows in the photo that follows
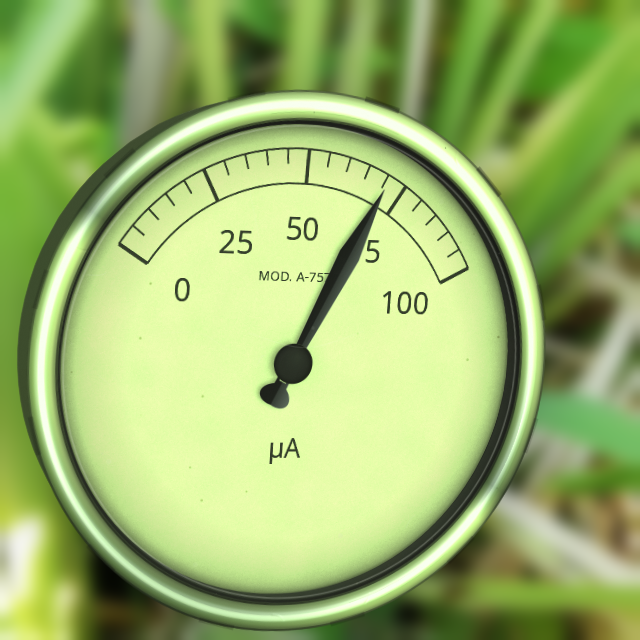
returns 70µA
